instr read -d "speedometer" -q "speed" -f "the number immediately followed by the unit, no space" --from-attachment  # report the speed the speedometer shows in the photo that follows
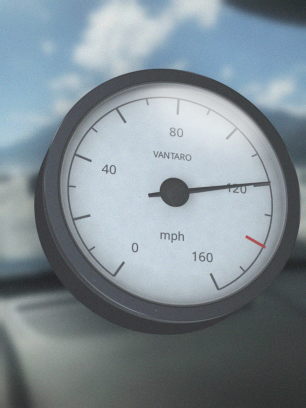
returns 120mph
